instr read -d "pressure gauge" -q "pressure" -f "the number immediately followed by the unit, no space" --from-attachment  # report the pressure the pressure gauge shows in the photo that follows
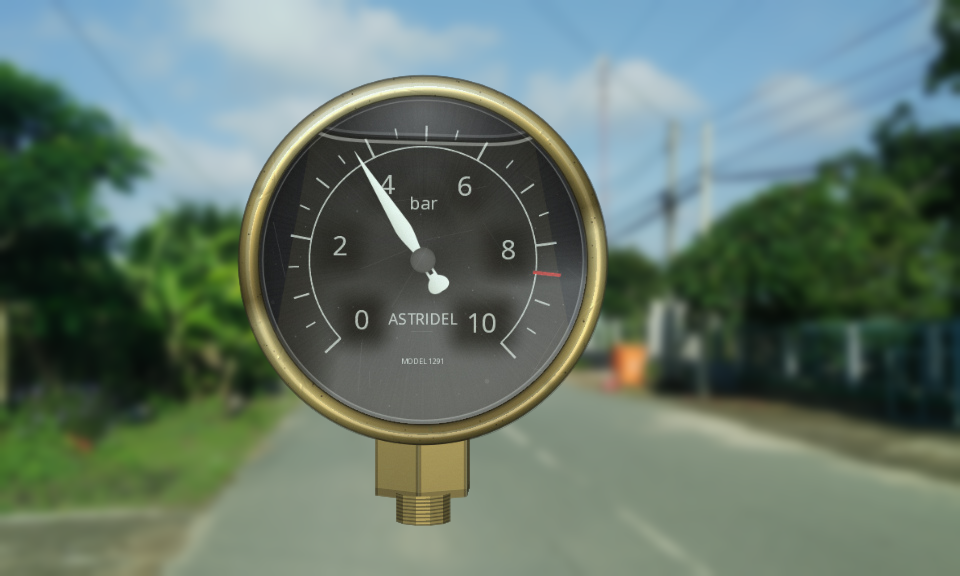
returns 3.75bar
